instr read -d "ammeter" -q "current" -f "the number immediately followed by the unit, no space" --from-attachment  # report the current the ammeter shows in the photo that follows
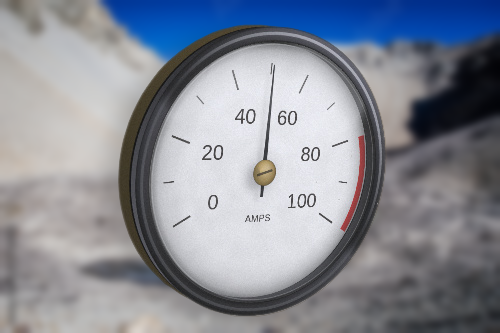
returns 50A
